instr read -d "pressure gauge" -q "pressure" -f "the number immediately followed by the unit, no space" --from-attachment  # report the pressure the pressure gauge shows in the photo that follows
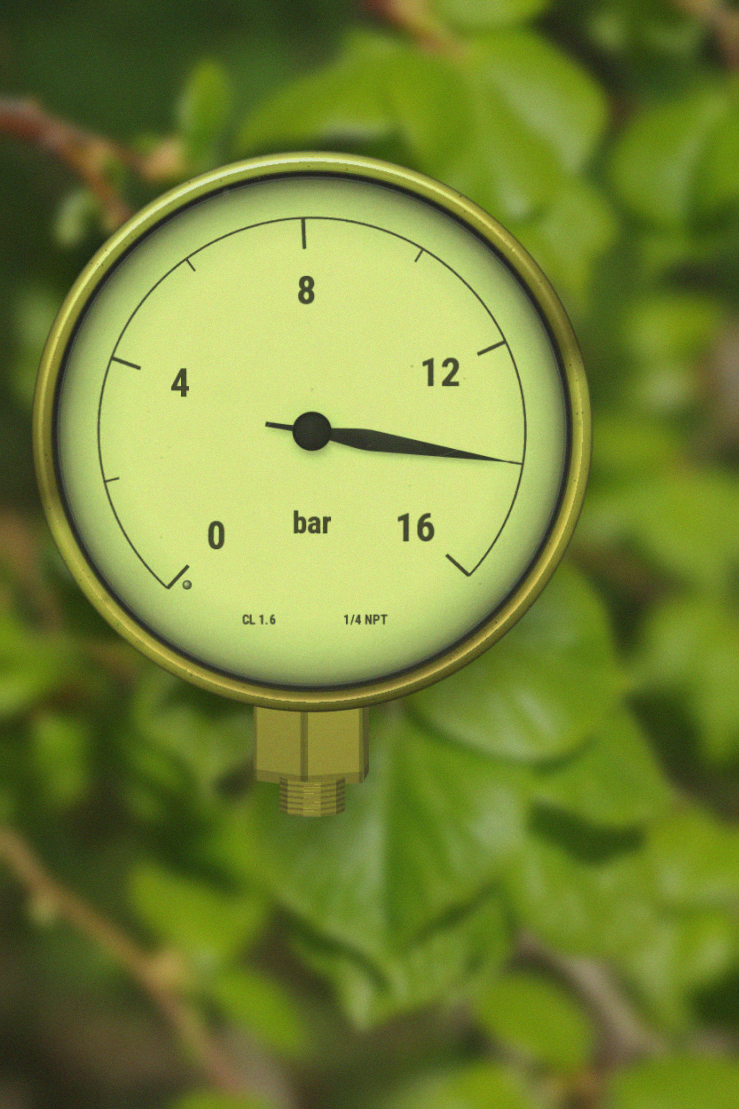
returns 14bar
